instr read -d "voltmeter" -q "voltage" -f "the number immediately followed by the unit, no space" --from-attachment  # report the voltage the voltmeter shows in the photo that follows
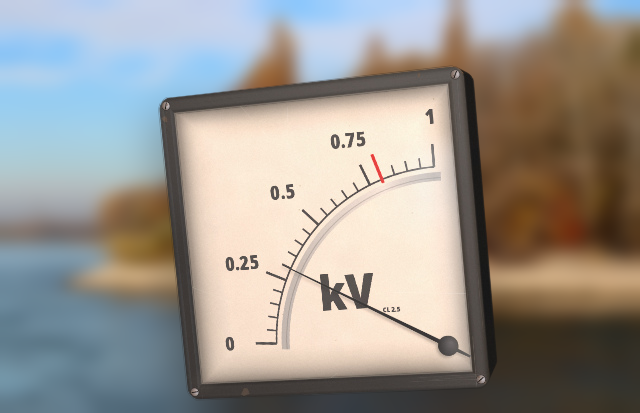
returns 0.3kV
